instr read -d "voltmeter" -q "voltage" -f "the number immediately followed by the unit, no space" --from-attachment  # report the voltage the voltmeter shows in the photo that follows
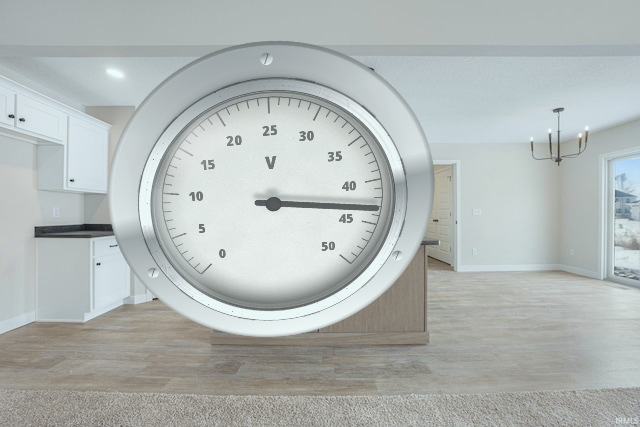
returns 43V
